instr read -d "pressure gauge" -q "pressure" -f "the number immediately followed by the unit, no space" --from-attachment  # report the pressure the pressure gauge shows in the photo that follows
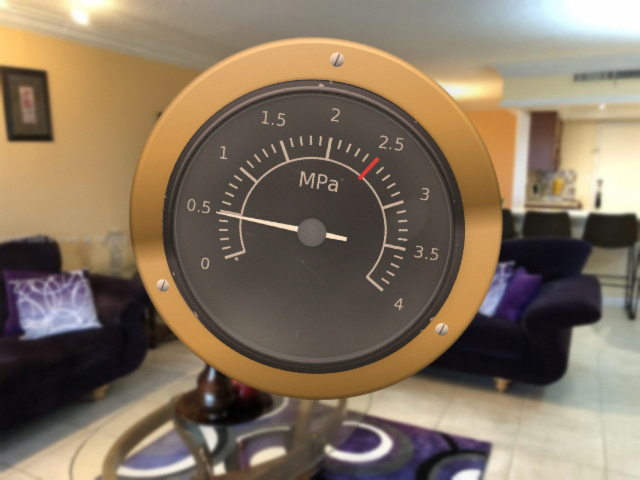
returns 0.5MPa
